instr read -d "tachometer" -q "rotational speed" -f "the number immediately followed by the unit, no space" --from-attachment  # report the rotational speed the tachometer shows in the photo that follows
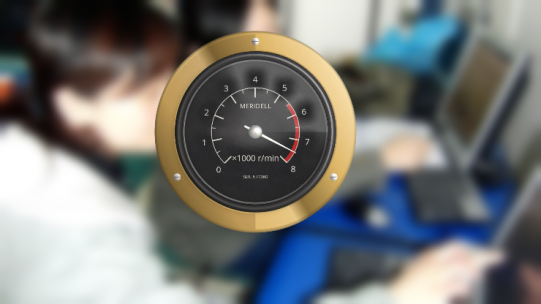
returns 7500rpm
